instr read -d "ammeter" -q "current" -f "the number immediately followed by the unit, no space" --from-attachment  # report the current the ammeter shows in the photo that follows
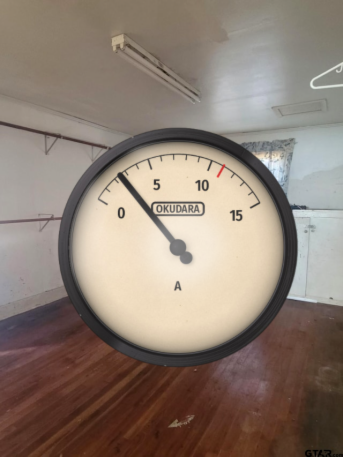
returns 2.5A
